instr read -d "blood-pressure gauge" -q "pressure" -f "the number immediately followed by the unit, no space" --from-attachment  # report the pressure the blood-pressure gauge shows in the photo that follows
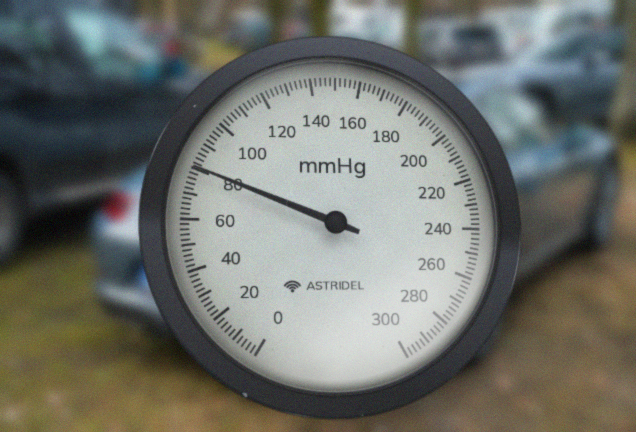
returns 80mmHg
